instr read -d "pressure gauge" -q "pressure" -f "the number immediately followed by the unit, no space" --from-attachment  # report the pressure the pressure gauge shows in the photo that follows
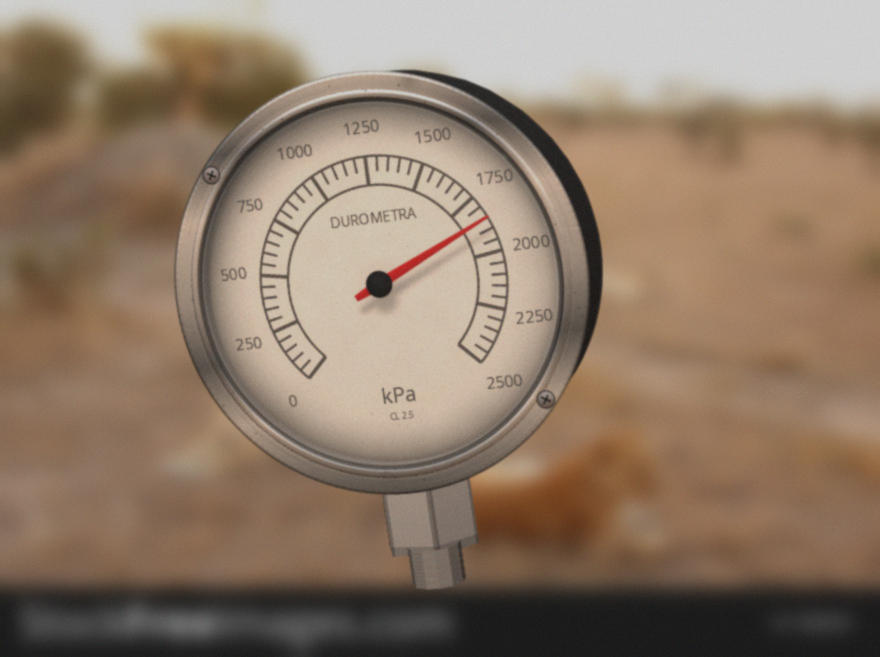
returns 1850kPa
